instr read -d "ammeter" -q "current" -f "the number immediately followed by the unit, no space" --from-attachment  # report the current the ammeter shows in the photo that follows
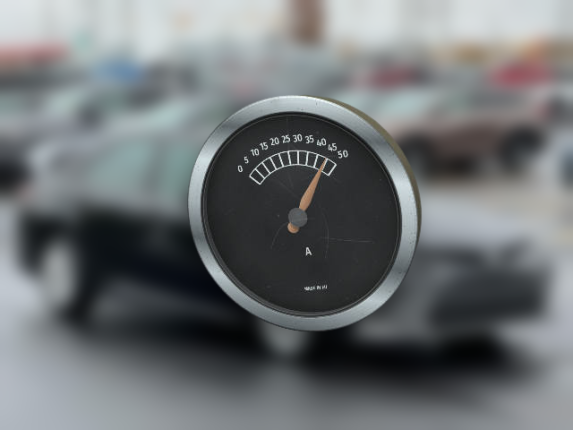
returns 45A
